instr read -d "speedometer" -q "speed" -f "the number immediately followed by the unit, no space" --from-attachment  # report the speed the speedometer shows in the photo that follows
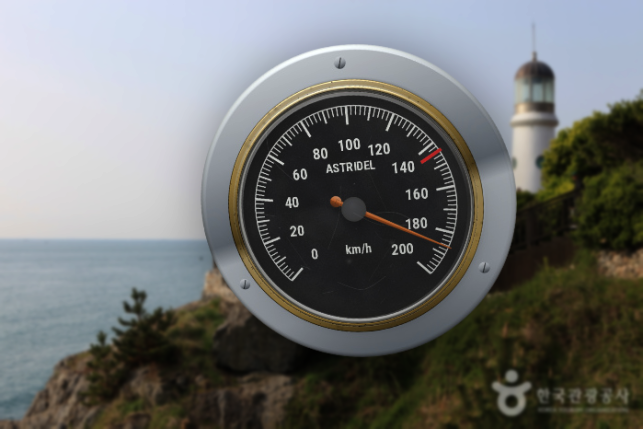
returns 186km/h
